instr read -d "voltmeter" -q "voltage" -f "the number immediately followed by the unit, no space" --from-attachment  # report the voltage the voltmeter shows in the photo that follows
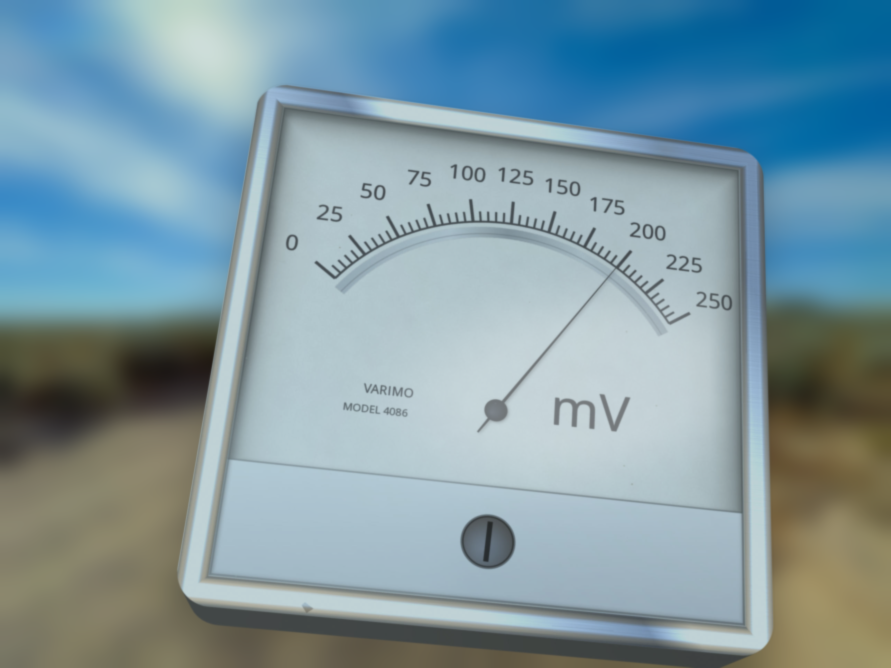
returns 200mV
